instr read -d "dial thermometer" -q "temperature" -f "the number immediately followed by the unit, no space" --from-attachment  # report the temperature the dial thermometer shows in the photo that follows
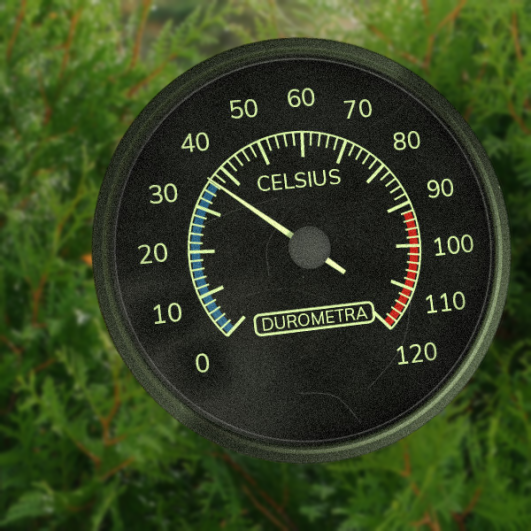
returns 36°C
